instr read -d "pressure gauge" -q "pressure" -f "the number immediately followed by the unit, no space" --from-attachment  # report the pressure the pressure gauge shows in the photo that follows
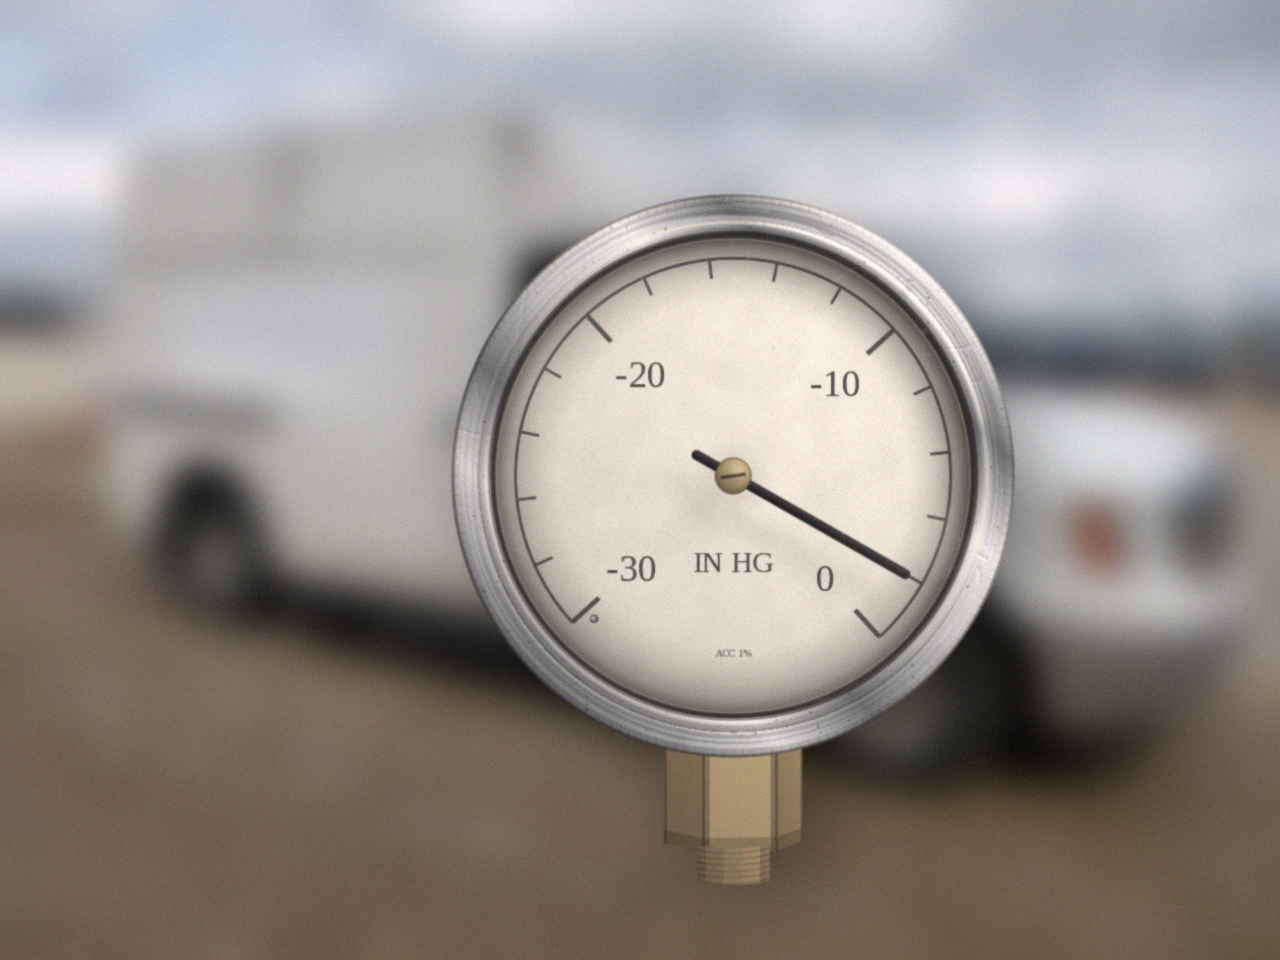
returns -2inHg
